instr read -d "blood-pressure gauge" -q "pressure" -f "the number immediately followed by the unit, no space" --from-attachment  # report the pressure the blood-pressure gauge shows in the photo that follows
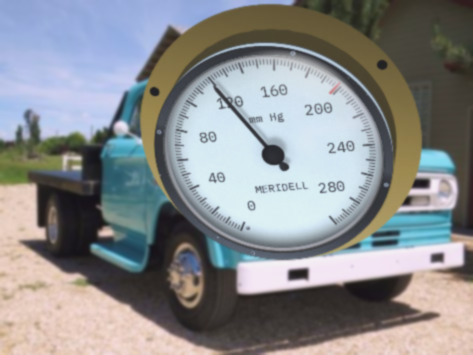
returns 120mmHg
